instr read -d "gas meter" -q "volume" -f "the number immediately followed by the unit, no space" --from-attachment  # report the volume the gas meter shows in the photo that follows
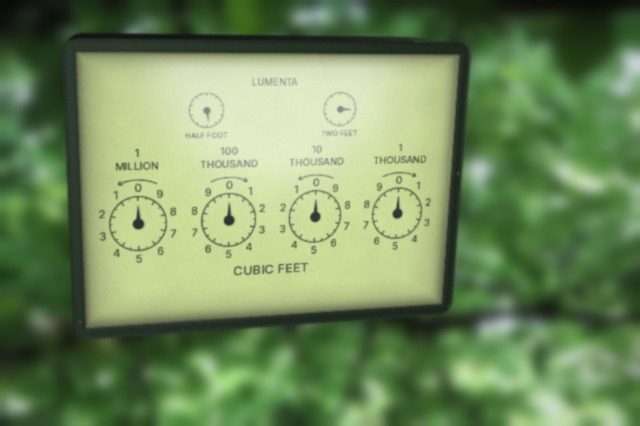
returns 0ft³
